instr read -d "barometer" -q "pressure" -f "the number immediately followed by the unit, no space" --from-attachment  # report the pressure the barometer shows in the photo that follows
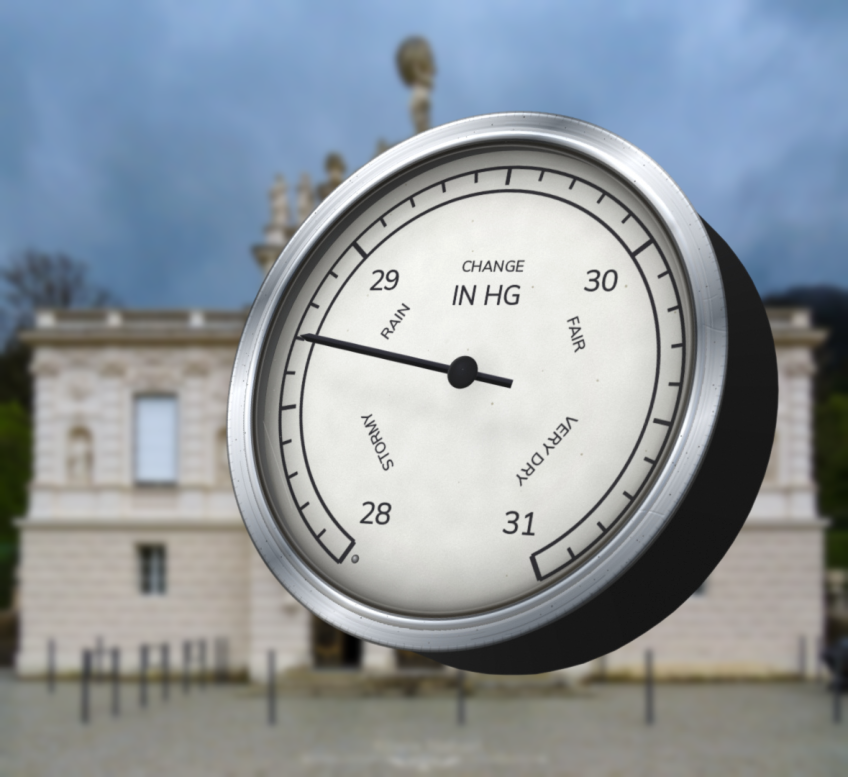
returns 28.7inHg
